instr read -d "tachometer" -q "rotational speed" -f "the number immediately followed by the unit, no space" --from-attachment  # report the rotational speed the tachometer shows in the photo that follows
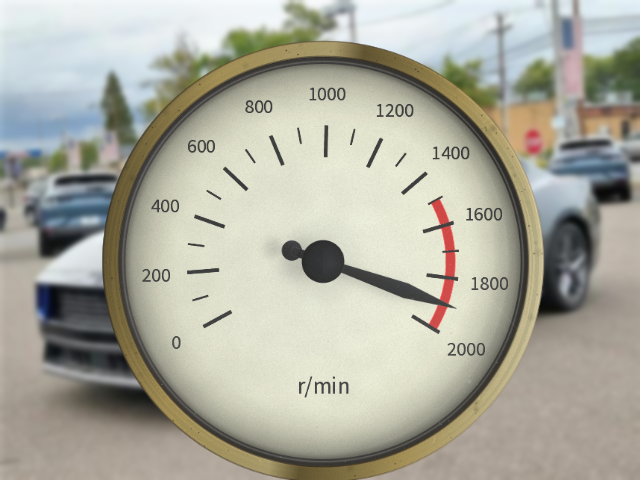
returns 1900rpm
